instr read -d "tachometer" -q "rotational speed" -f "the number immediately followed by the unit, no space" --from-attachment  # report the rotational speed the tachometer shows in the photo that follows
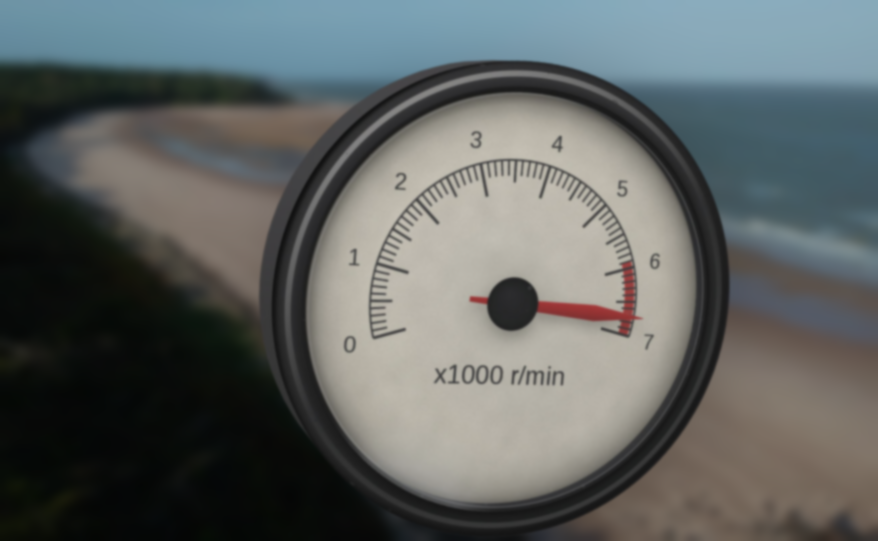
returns 6700rpm
